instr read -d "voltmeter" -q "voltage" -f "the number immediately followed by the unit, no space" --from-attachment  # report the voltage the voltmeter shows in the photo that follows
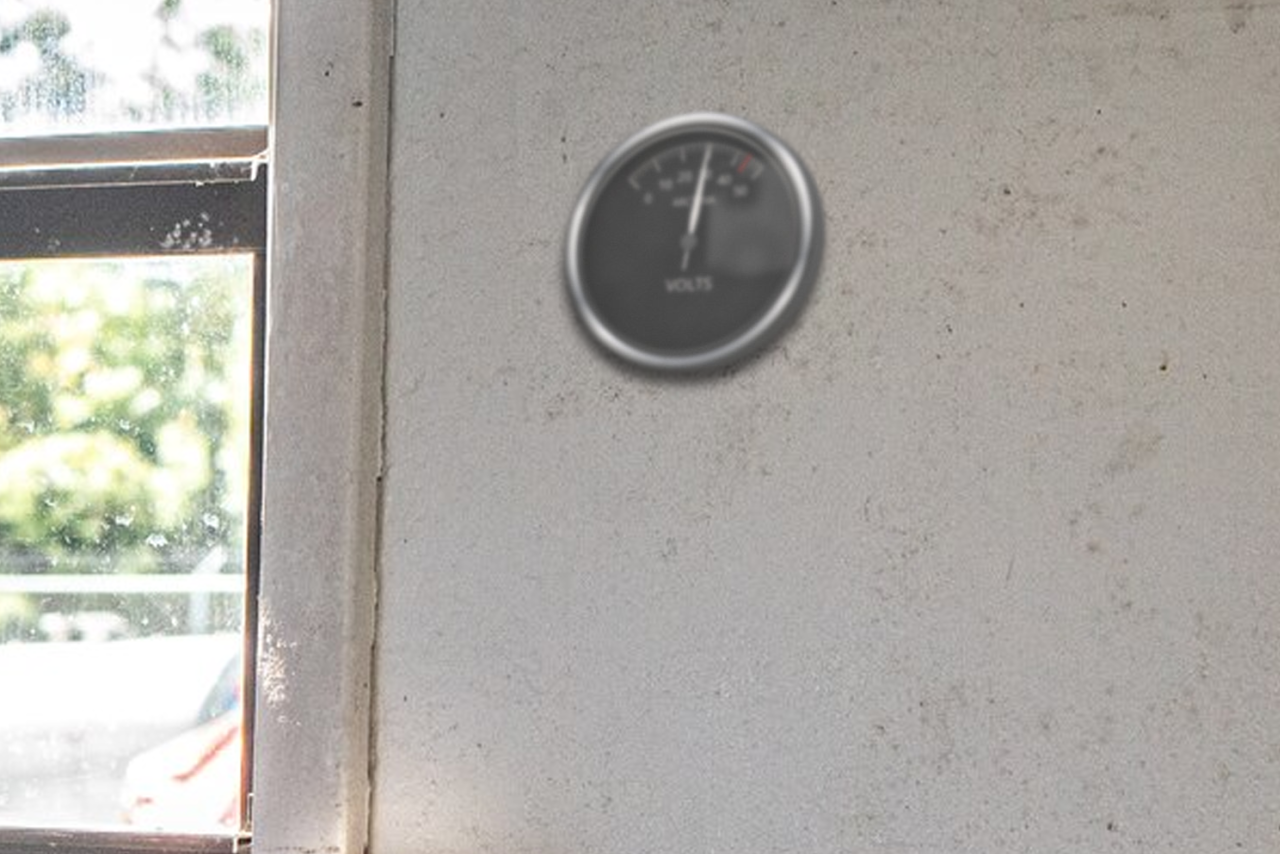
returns 30V
